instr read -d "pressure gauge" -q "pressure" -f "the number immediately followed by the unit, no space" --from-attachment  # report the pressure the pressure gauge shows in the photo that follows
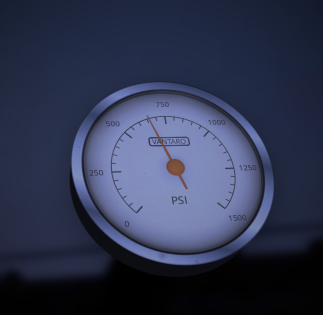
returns 650psi
